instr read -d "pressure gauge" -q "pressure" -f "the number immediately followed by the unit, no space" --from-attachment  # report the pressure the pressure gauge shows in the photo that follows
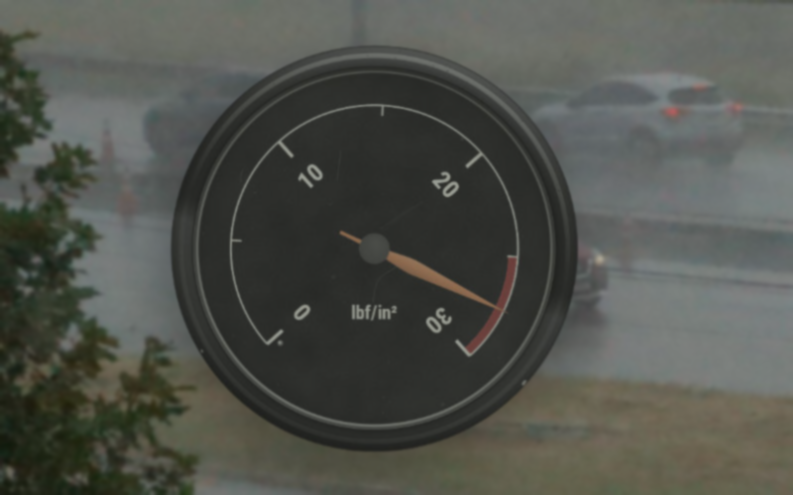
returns 27.5psi
